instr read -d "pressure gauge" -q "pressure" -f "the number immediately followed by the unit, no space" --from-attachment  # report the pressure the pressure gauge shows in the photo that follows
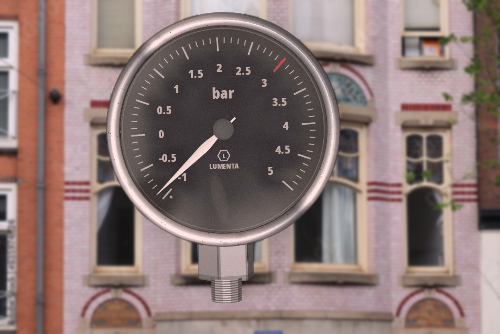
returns -0.9bar
